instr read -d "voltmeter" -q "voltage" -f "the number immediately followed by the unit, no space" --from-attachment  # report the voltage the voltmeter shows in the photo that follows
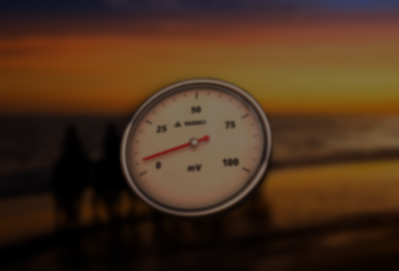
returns 5mV
